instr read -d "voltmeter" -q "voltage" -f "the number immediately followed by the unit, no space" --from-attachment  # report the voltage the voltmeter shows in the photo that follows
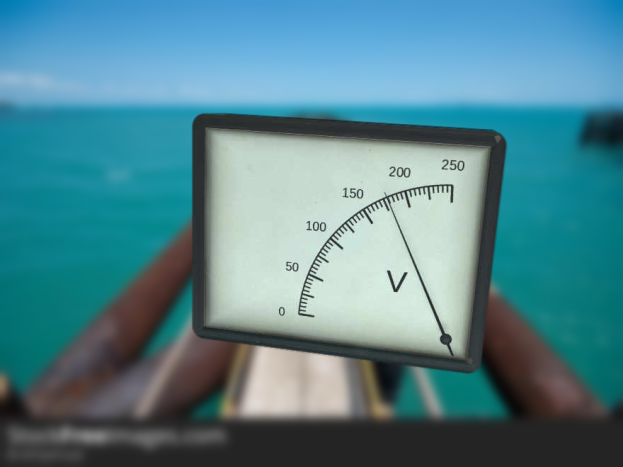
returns 180V
